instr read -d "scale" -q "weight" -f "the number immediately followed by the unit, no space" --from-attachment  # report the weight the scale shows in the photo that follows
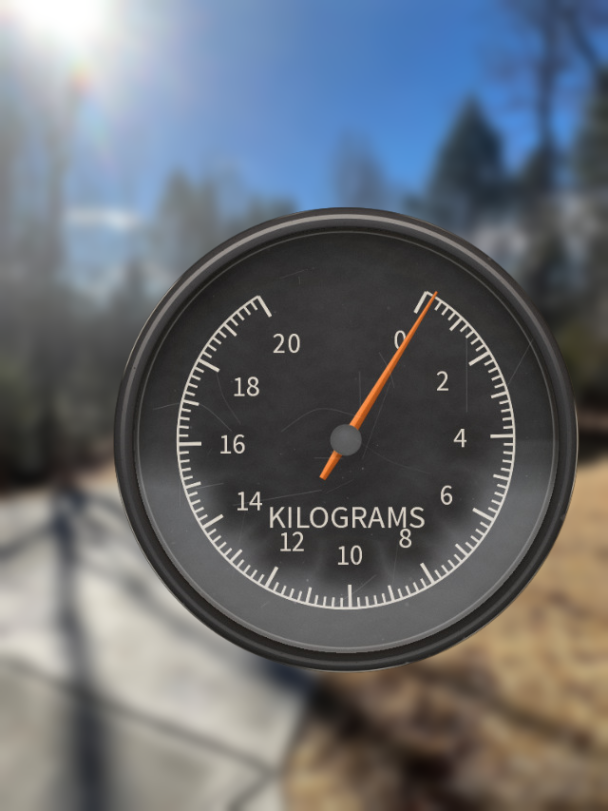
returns 0.2kg
